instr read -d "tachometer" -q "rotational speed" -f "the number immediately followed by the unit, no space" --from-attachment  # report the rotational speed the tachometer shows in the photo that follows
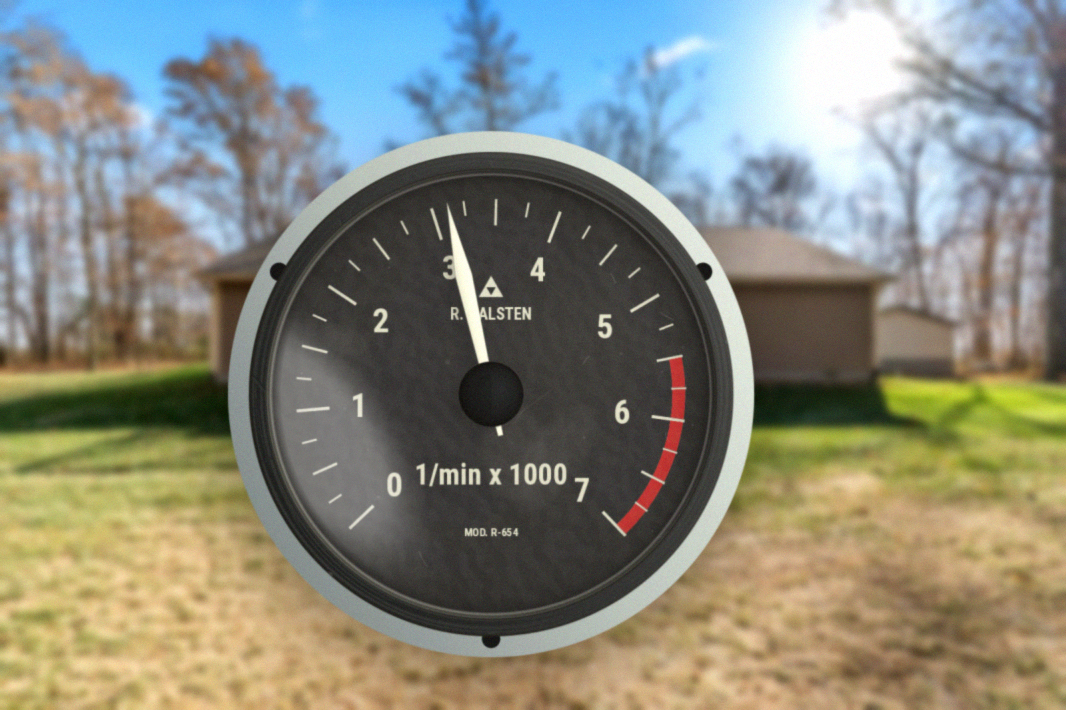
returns 3125rpm
